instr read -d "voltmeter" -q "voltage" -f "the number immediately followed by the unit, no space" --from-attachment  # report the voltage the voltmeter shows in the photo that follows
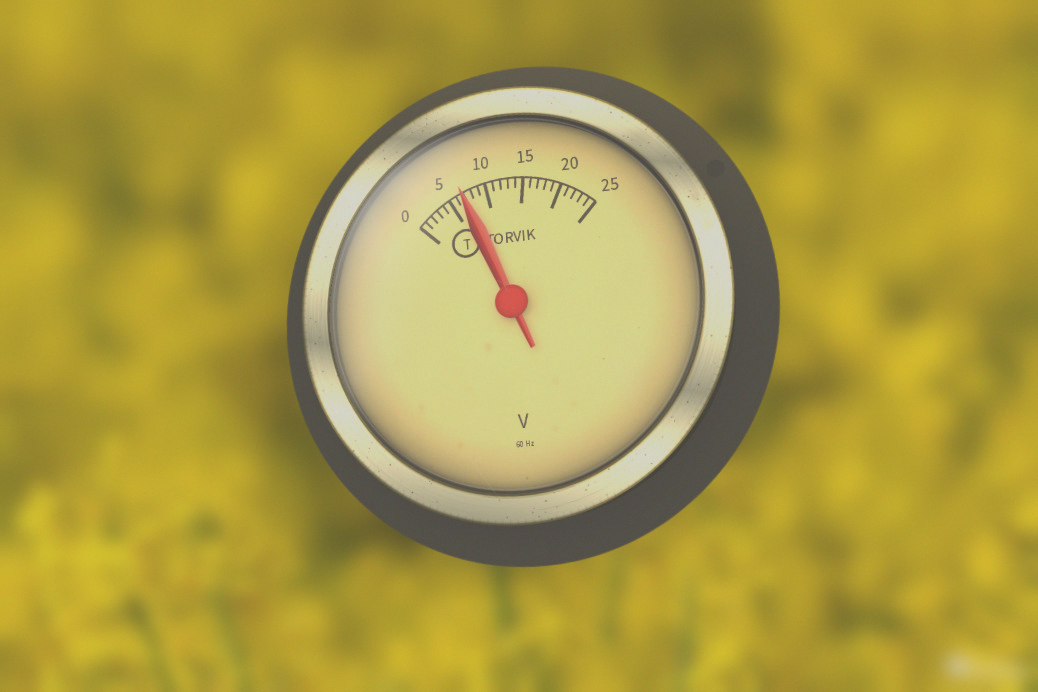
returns 7V
